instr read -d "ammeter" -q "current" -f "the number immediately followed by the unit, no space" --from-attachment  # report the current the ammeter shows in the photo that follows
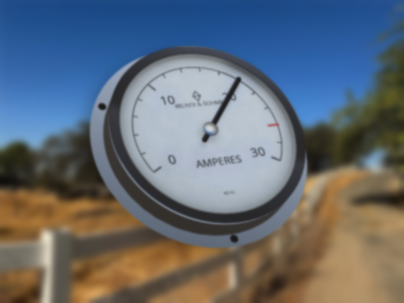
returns 20A
